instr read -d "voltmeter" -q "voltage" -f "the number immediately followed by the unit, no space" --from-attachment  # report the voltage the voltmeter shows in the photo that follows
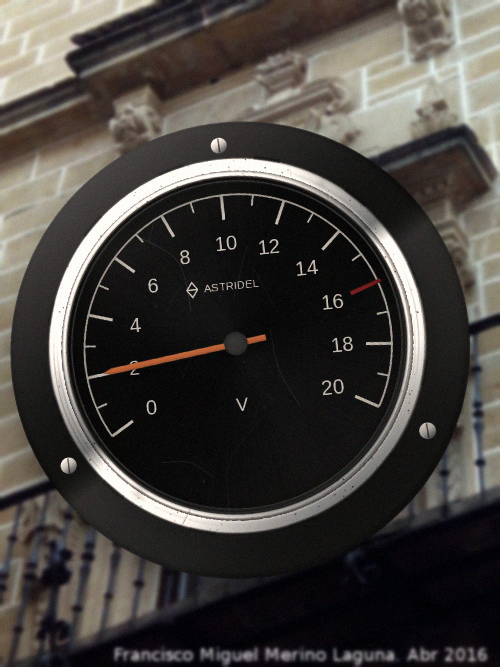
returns 2V
